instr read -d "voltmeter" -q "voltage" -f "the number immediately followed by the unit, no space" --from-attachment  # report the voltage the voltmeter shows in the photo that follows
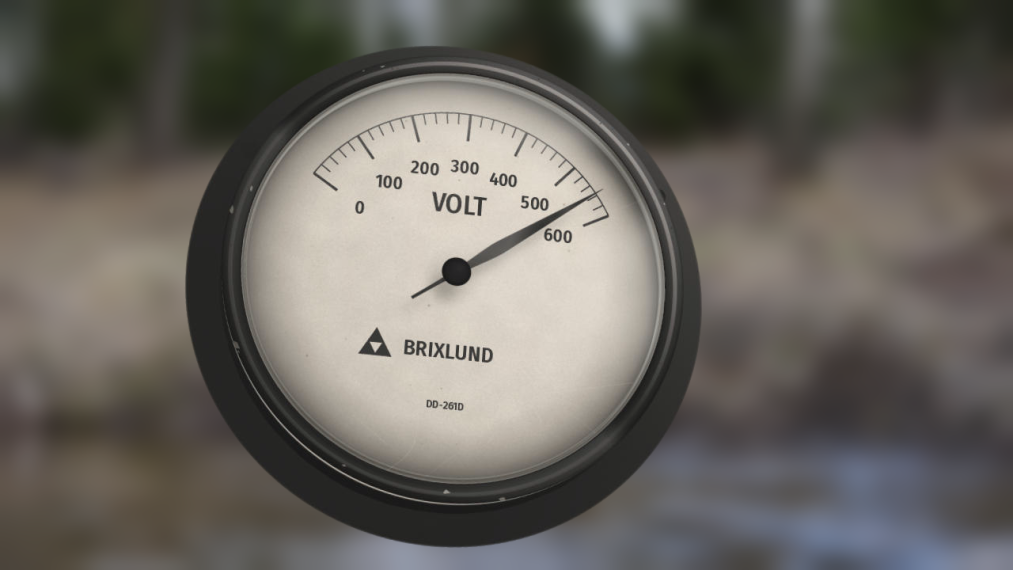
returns 560V
